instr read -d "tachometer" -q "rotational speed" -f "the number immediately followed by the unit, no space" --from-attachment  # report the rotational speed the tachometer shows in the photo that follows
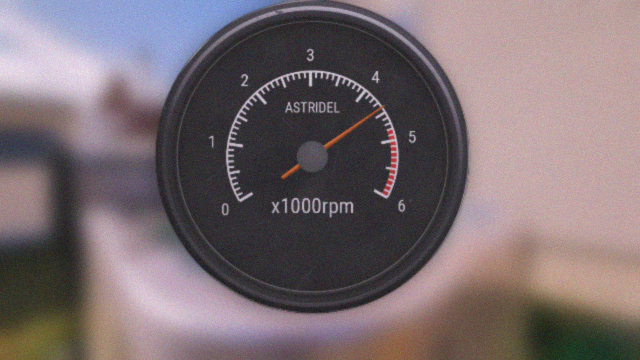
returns 4400rpm
